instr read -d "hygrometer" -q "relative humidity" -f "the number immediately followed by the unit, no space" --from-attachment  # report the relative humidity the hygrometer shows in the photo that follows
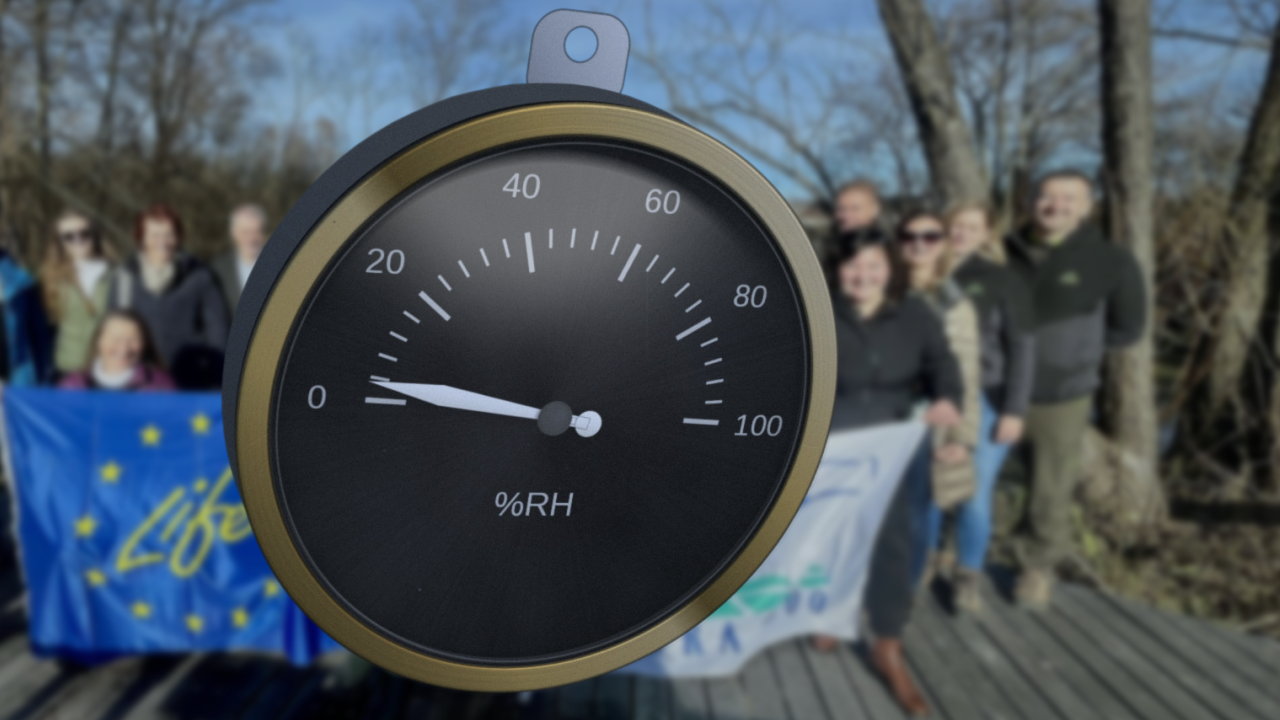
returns 4%
